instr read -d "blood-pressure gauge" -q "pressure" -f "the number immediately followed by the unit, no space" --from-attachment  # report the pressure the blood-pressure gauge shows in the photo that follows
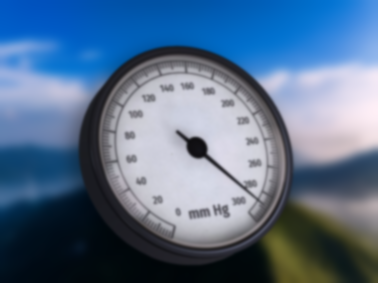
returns 290mmHg
